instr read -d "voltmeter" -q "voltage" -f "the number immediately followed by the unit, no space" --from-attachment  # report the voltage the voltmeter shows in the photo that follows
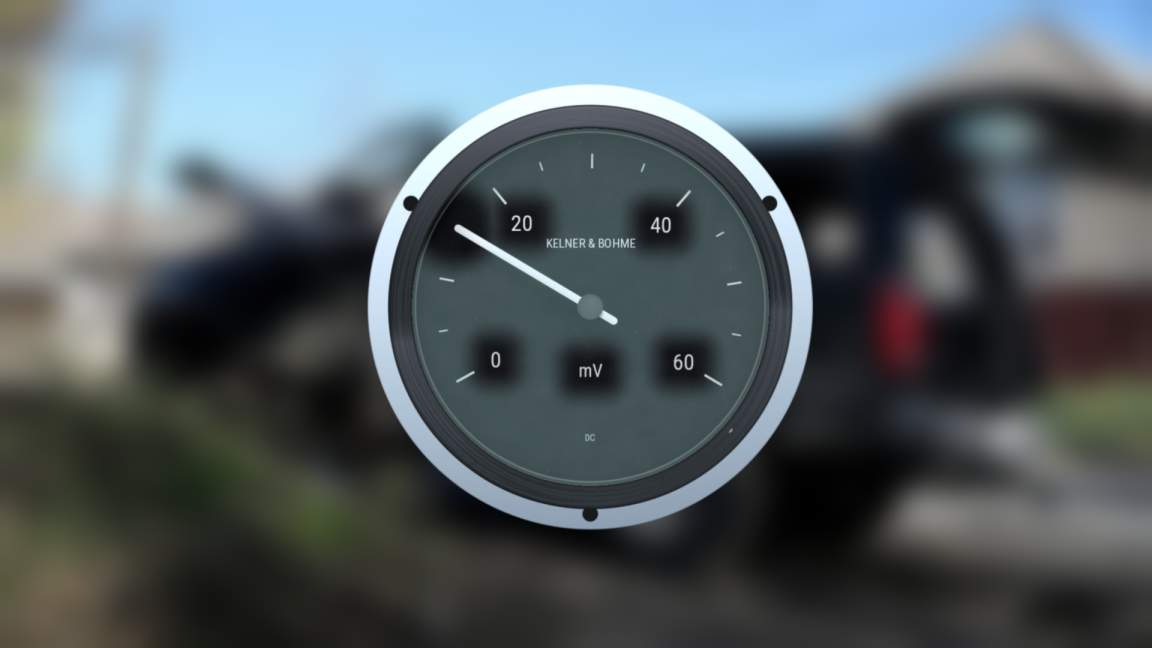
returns 15mV
